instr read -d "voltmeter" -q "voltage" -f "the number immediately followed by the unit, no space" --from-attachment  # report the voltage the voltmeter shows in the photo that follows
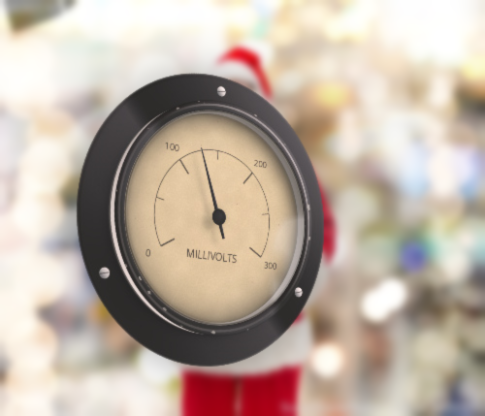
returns 125mV
